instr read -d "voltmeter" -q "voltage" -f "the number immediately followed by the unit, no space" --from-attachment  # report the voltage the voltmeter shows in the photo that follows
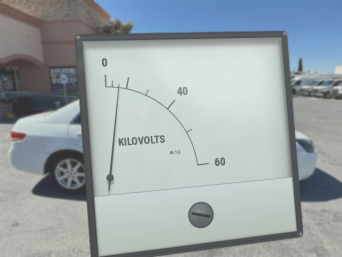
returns 15kV
